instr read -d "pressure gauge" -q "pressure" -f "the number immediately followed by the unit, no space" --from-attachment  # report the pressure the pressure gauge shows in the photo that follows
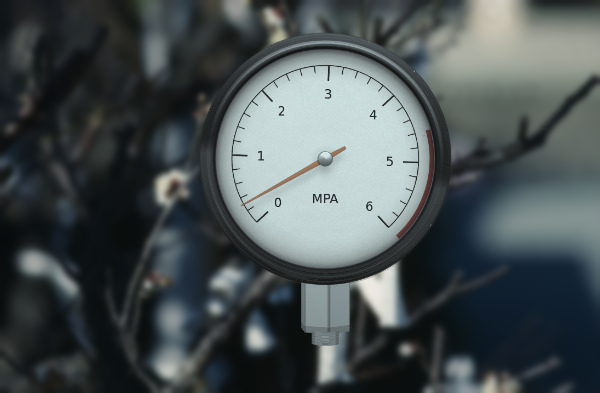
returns 0.3MPa
